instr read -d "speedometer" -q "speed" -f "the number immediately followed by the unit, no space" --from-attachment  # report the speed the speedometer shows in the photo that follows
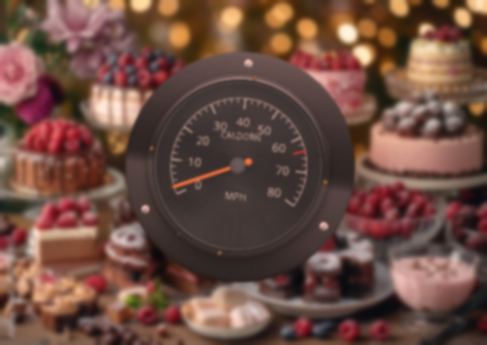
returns 2mph
